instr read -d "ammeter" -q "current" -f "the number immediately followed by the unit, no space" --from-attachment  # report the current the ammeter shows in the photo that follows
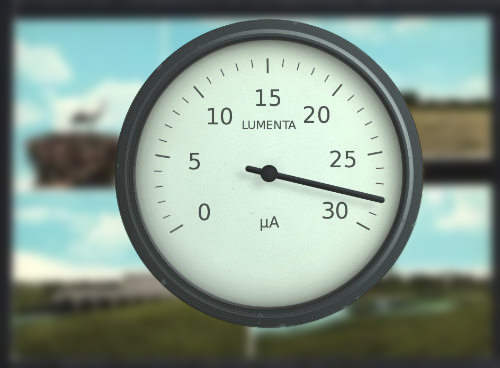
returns 28µA
